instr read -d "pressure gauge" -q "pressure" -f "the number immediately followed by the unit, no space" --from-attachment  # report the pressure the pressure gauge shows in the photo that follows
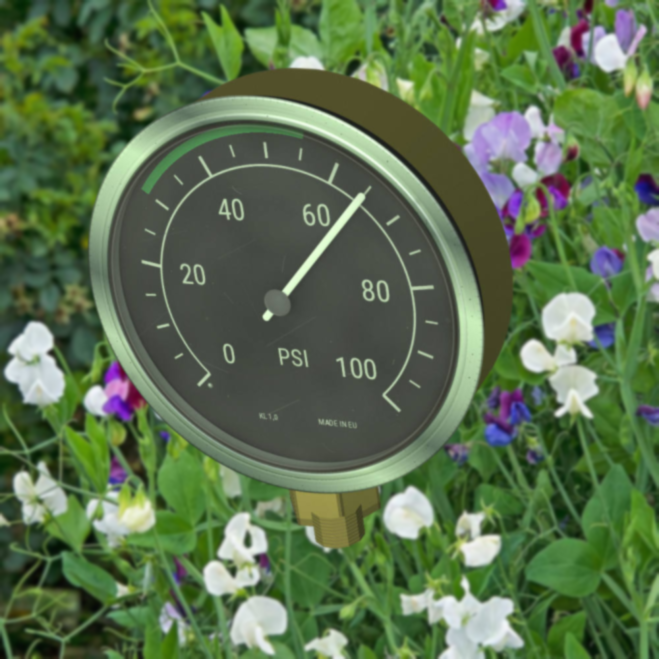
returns 65psi
